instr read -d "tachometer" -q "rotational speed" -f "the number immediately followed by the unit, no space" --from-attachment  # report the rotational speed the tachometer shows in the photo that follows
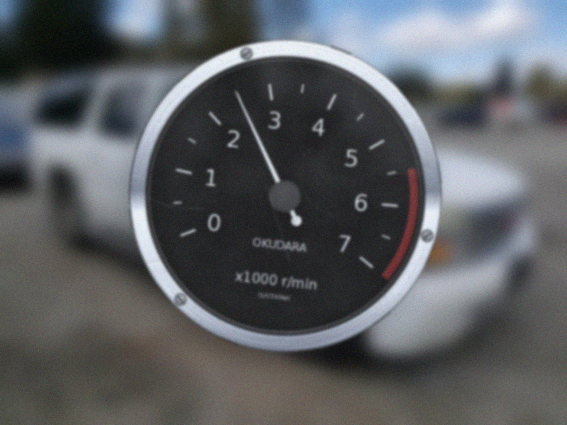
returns 2500rpm
